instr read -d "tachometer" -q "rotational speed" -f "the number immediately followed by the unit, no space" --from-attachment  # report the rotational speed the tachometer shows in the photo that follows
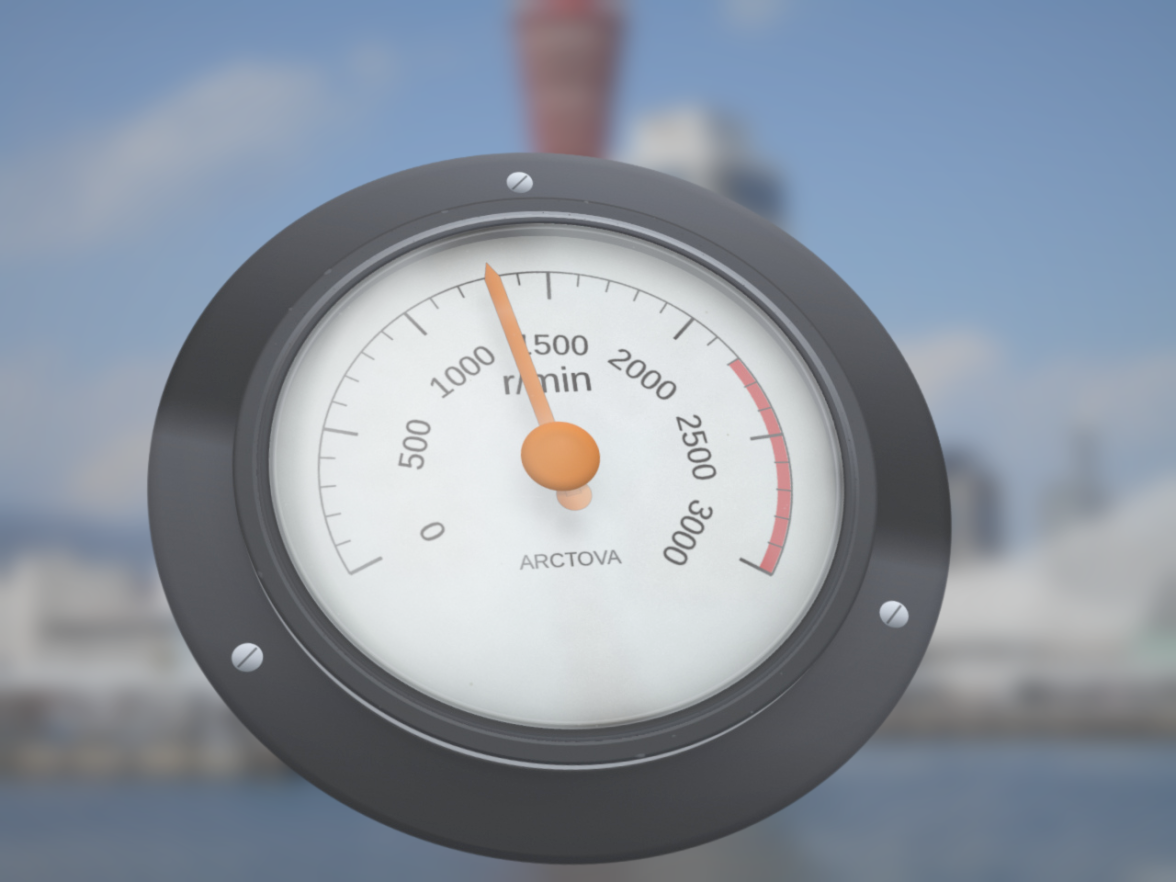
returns 1300rpm
